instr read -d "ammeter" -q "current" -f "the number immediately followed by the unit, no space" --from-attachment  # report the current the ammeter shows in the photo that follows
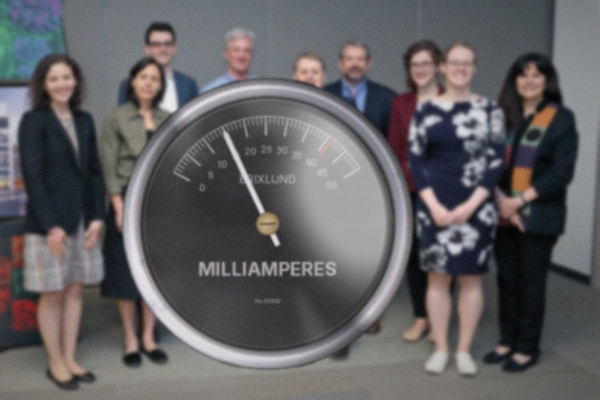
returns 15mA
